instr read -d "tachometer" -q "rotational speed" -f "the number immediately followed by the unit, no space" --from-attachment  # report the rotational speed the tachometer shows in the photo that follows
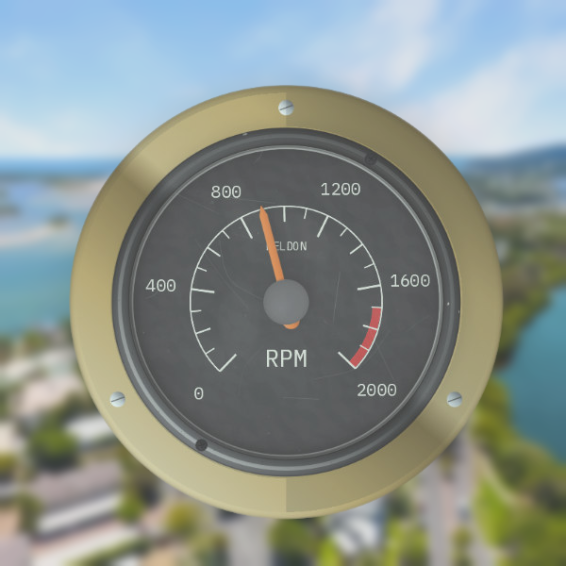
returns 900rpm
